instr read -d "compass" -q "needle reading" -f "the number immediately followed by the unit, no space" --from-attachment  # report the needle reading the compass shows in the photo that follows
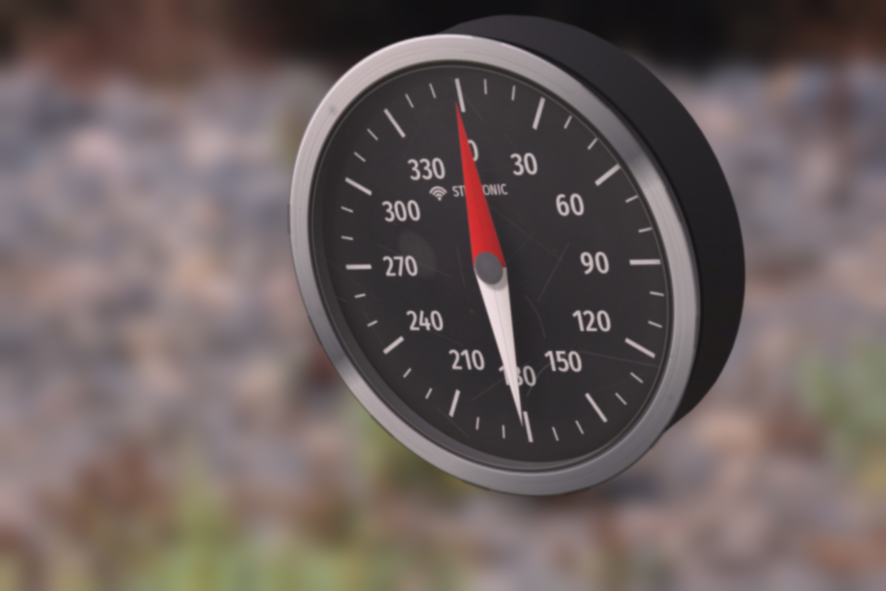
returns 0°
